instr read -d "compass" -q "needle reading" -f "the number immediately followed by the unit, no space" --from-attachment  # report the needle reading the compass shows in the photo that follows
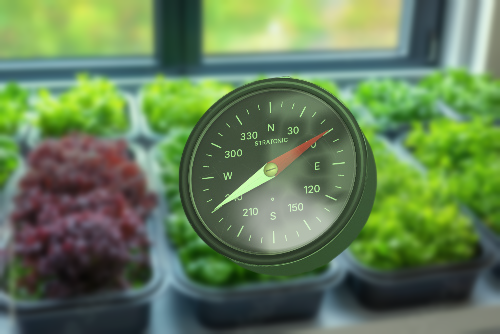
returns 60°
